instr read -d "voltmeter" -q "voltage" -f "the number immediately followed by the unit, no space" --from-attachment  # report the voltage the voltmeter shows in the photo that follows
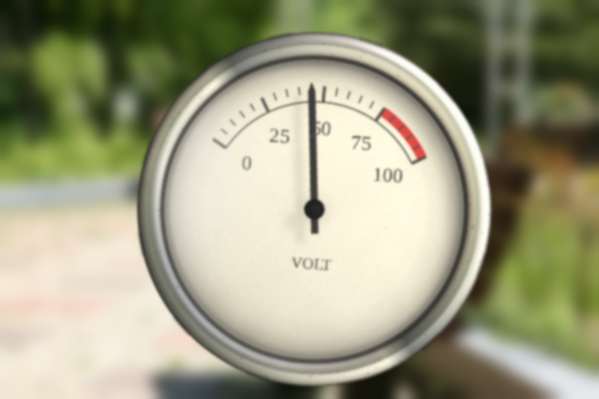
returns 45V
